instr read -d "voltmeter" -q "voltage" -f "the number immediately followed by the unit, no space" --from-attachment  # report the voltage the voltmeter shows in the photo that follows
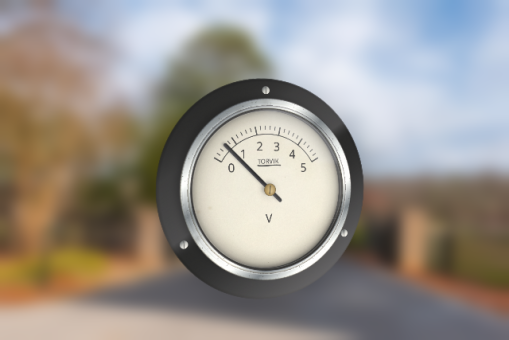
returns 0.6V
